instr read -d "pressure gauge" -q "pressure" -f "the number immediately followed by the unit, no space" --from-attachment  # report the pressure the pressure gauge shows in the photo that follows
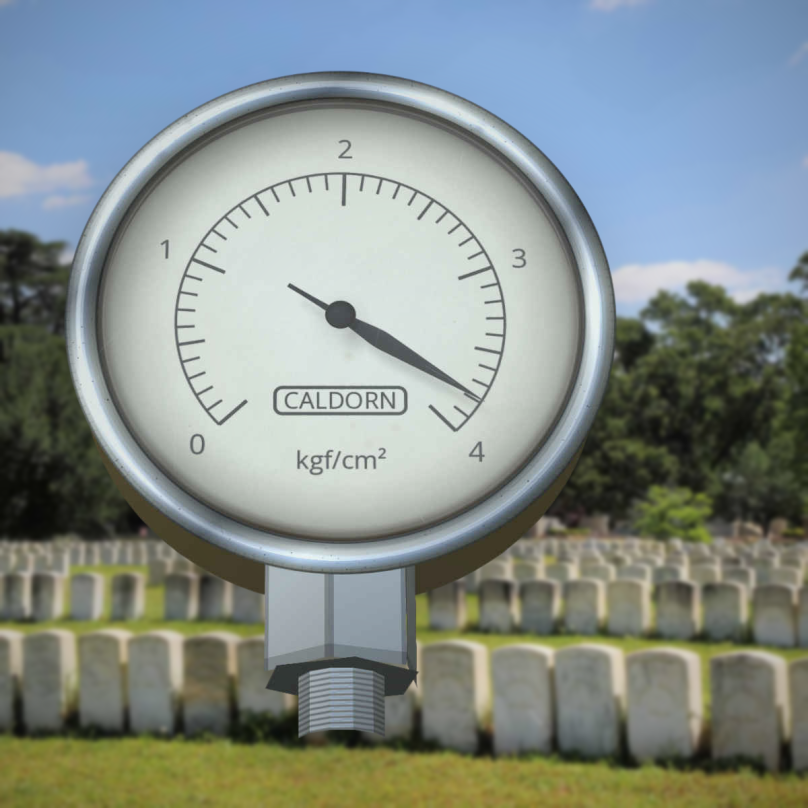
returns 3.8kg/cm²
